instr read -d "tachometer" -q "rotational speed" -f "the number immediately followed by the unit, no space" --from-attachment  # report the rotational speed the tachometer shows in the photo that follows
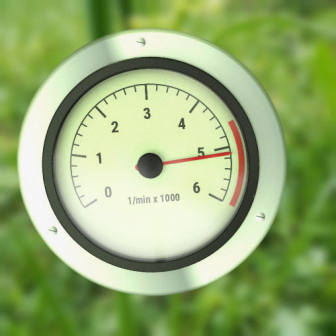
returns 5100rpm
